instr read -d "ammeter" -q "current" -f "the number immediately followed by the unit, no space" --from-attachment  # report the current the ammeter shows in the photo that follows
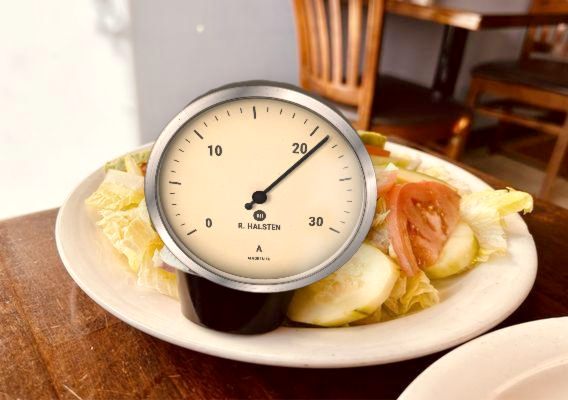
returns 21A
